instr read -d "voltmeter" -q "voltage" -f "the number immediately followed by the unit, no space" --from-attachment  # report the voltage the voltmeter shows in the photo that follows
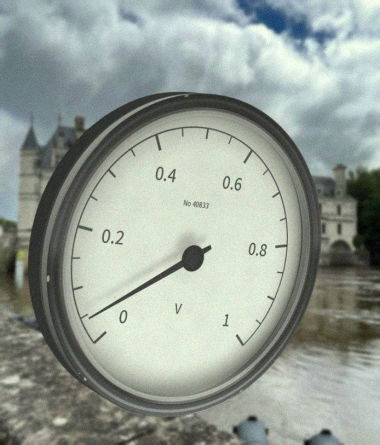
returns 0.05V
